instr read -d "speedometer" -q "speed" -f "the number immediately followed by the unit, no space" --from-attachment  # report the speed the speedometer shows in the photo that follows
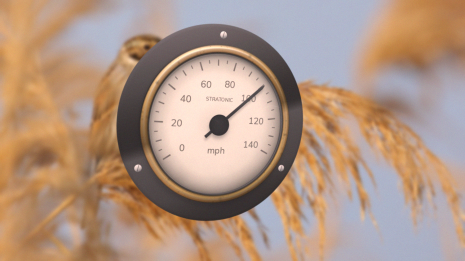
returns 100mph
